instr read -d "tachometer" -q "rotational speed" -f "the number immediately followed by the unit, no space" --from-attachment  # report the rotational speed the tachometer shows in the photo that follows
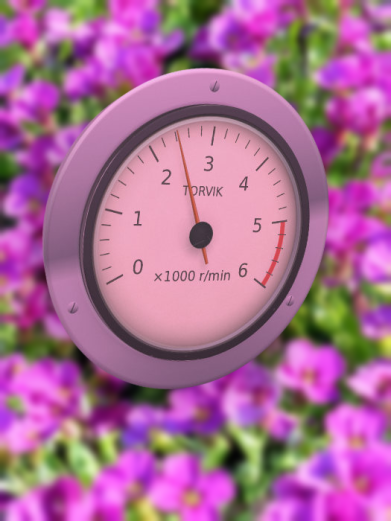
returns 2400rpm
